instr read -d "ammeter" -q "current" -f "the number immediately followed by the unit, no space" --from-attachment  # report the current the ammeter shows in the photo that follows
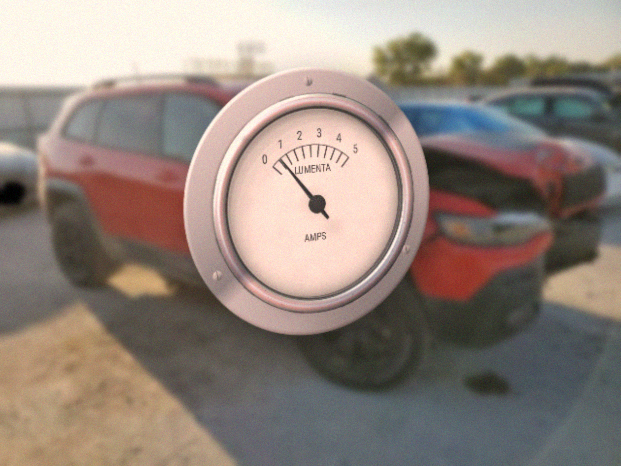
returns 0.5A
